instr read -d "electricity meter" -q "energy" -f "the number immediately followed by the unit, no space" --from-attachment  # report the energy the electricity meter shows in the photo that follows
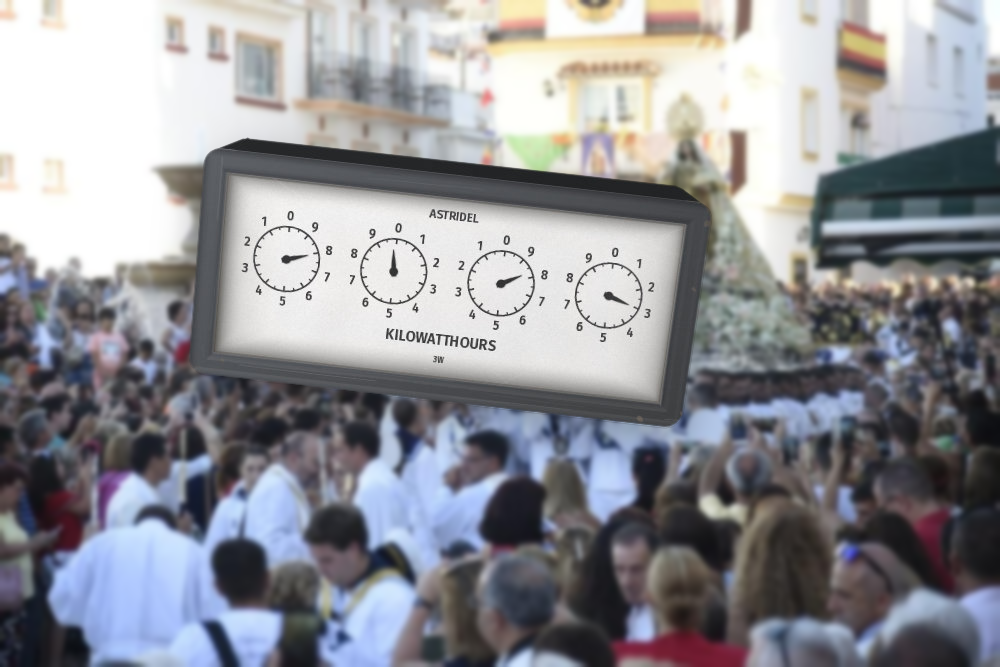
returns 7983kWh
